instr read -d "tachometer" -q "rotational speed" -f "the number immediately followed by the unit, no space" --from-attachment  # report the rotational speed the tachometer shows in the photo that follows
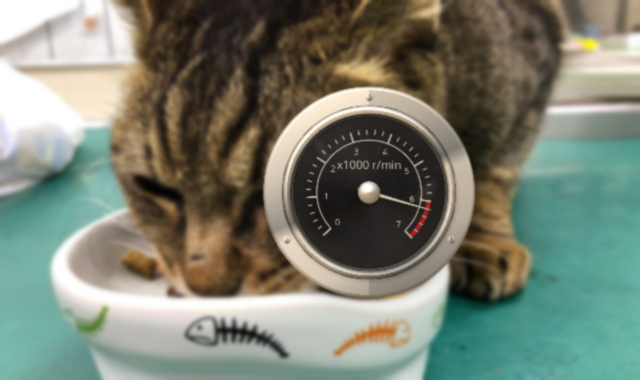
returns 6200rpm
